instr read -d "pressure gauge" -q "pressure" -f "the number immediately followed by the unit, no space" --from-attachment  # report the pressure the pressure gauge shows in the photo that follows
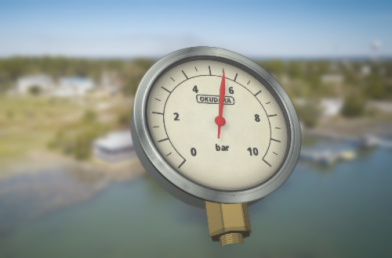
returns 5.5bar
